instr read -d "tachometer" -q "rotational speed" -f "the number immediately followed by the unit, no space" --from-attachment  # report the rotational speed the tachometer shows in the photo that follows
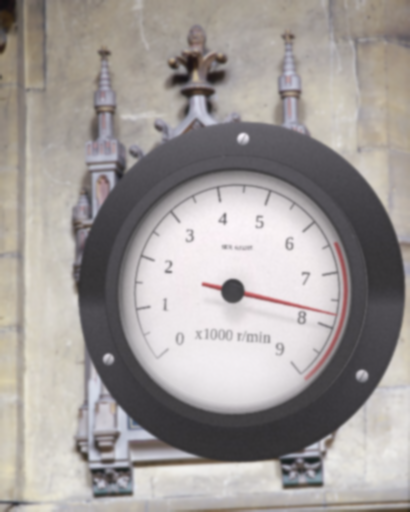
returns 7750rpm
